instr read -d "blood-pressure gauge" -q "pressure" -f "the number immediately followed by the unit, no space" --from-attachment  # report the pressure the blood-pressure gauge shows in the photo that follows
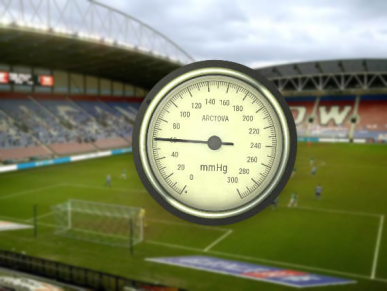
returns 60mmHg
